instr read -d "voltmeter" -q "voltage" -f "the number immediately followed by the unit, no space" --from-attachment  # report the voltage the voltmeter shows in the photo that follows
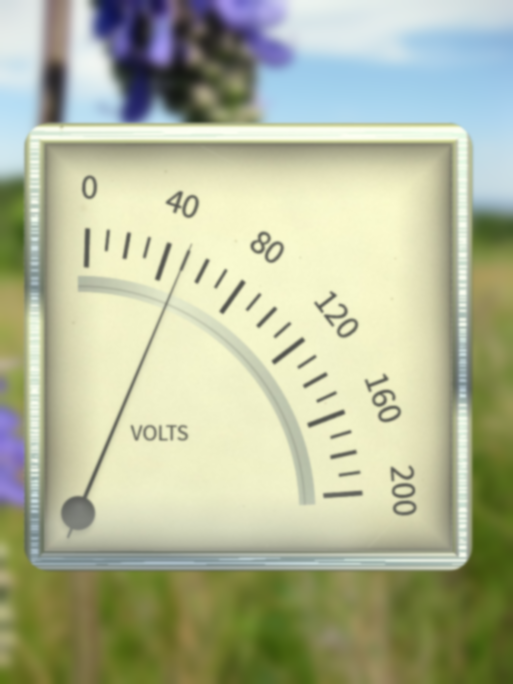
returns 50V
